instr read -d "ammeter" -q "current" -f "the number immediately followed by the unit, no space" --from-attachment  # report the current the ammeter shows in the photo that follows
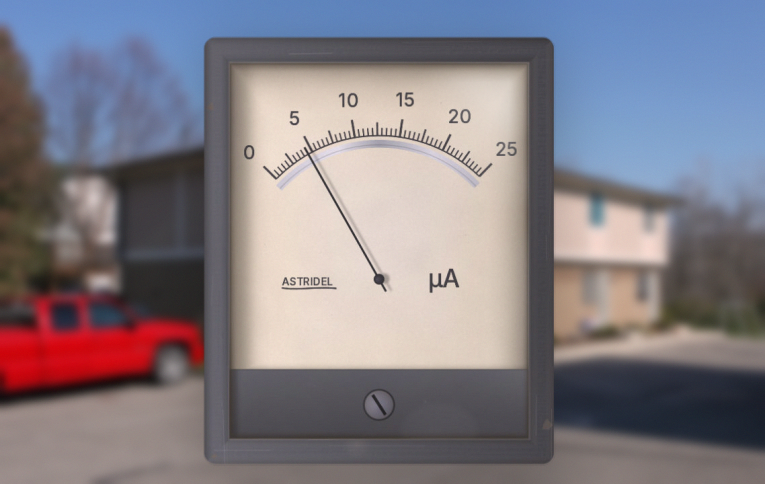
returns 4.5µA
